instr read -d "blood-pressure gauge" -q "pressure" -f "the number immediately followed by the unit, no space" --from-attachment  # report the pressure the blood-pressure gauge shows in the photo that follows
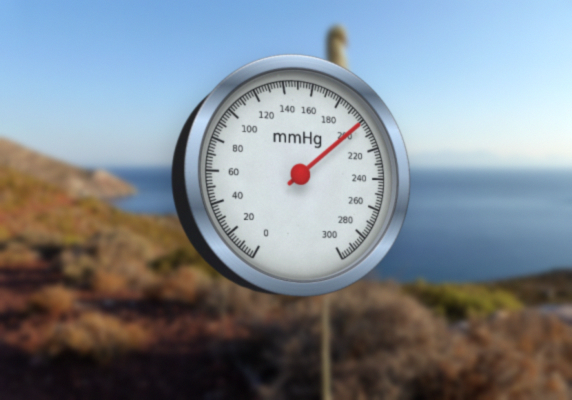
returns 200mmHg
